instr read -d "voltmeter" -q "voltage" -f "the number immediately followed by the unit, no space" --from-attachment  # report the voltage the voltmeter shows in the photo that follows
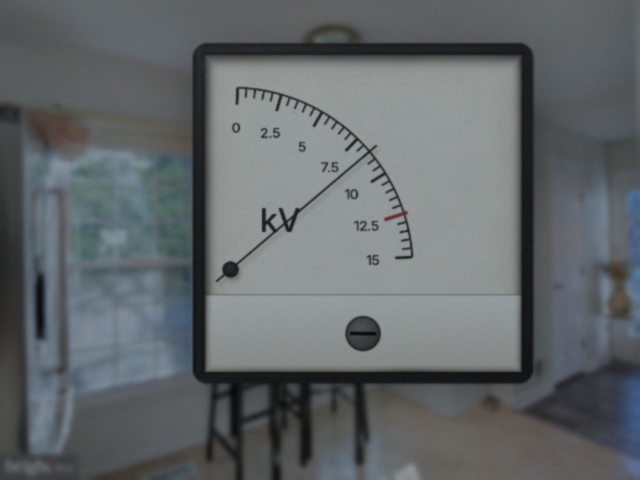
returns 8.5kV
